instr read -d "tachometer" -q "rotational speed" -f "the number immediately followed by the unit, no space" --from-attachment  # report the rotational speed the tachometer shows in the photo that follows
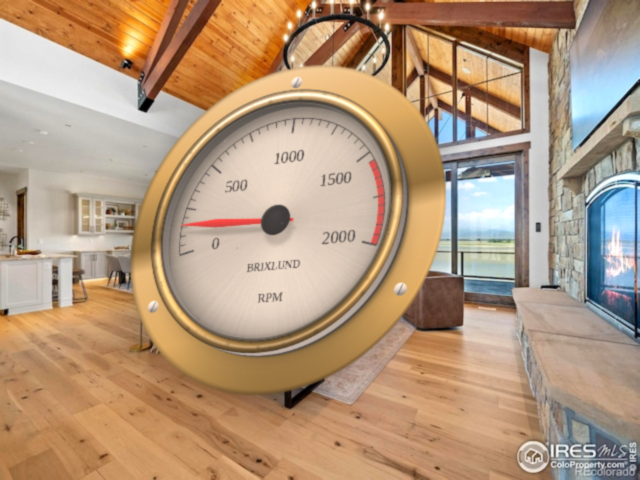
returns 150rpm
